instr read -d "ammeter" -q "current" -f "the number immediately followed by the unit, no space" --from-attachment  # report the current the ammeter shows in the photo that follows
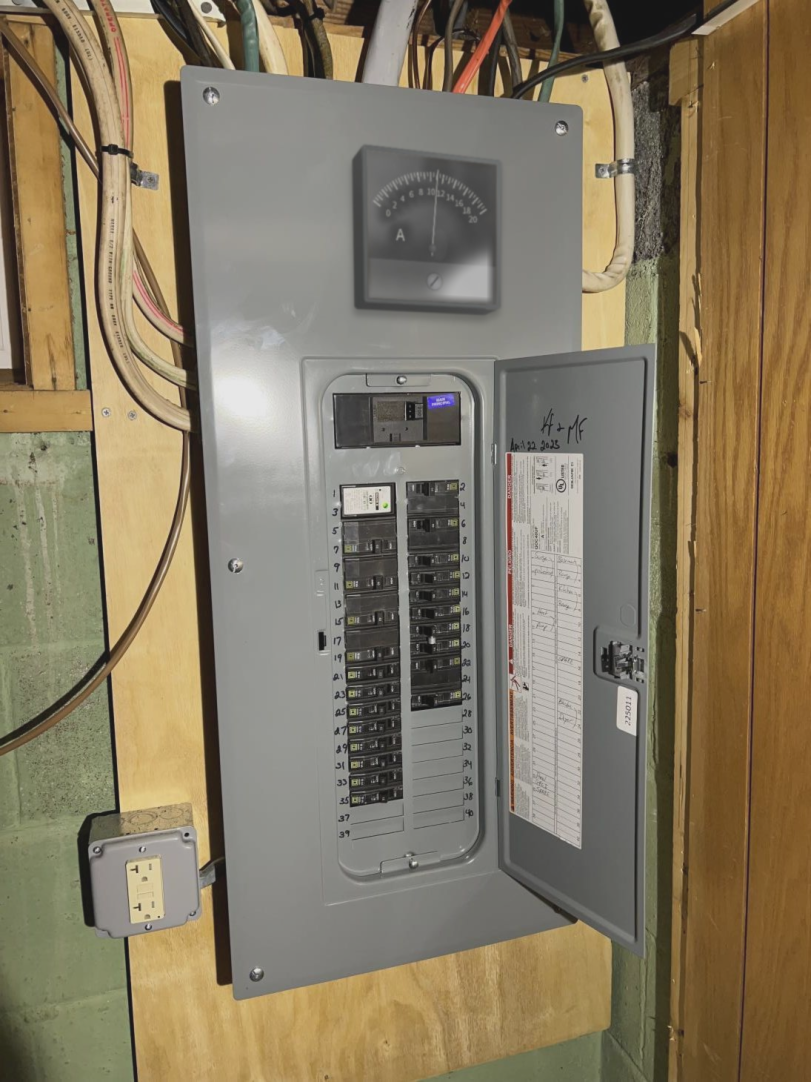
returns 11A
